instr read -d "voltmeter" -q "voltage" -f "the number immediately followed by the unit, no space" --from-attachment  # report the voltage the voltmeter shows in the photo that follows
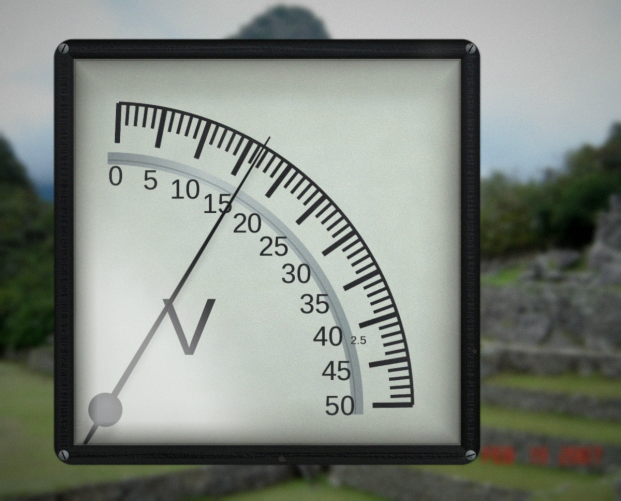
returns 16.5V
